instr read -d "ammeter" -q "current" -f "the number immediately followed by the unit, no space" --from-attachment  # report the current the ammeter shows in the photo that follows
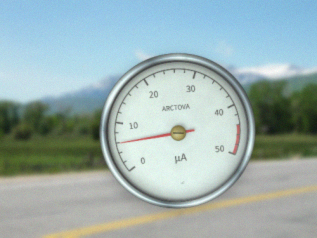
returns 6µA
